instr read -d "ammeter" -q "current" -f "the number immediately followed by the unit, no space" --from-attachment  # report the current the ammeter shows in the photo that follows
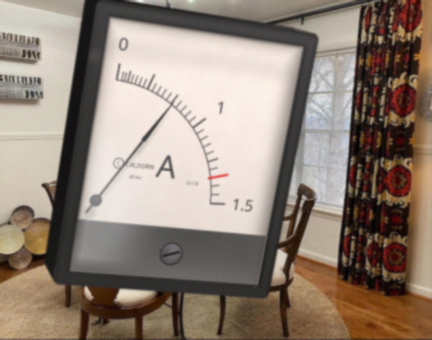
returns 0.75A
